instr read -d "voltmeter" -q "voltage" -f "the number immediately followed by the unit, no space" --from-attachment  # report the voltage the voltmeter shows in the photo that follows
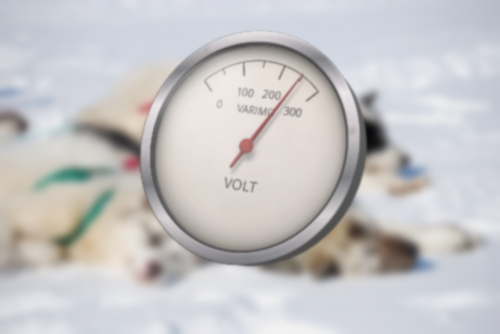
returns 250V
